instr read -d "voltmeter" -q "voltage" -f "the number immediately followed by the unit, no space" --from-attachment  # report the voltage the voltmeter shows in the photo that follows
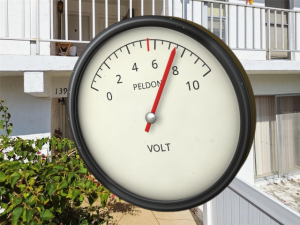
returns 7.5V
